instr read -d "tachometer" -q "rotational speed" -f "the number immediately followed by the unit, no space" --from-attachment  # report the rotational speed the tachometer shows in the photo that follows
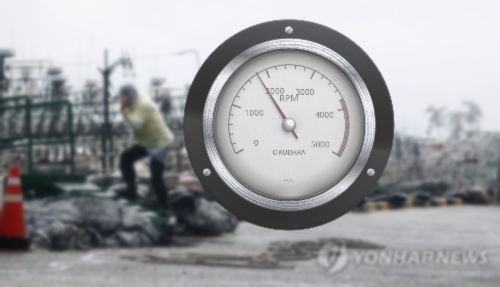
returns 1800rpm
